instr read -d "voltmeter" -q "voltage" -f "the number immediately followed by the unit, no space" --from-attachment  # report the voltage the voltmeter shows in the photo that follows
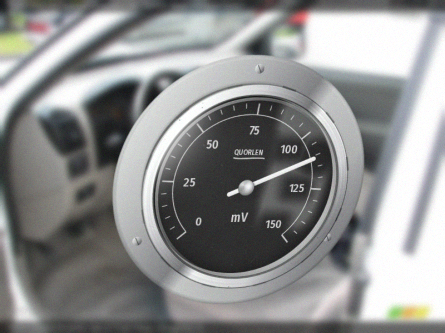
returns 110mV
